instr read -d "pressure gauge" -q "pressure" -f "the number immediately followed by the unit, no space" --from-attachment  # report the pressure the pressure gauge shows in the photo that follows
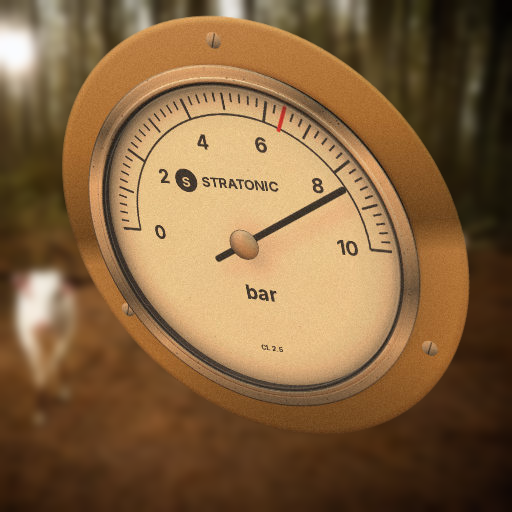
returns 8.4bar
